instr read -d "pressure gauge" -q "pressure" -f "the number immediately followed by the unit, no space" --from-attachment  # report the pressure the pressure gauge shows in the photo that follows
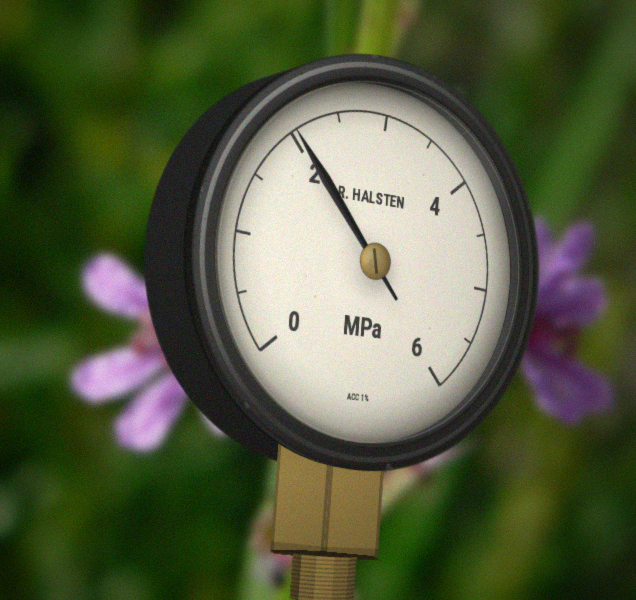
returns 2MPa
